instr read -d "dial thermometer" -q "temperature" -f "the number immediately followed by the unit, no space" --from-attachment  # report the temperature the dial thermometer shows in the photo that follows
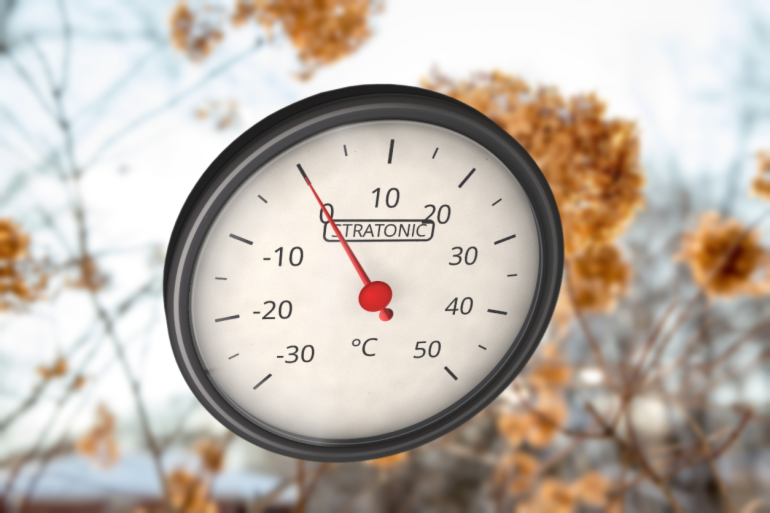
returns 0°C
